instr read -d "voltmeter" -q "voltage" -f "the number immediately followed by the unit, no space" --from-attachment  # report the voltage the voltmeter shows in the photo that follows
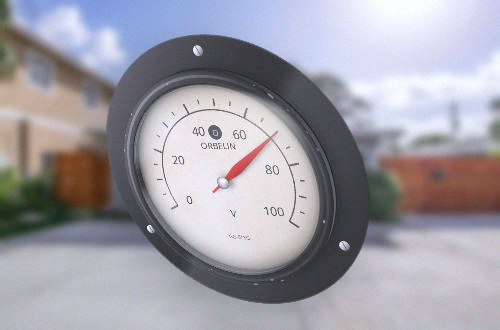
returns 70V
